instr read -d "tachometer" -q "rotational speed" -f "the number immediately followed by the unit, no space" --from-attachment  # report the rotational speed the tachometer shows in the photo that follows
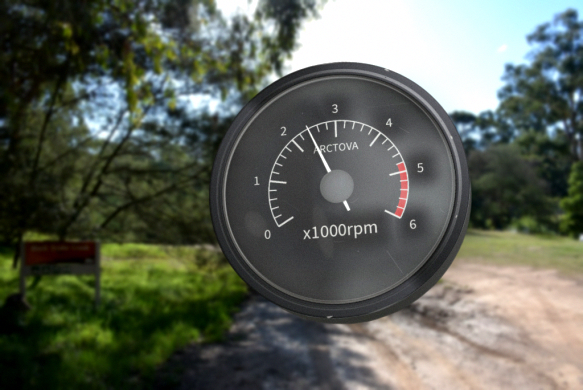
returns 2400rpm
